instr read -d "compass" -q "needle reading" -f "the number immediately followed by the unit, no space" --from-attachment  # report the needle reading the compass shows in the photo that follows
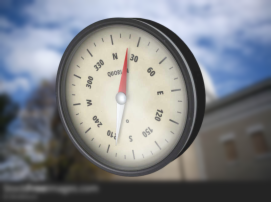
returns 20°
